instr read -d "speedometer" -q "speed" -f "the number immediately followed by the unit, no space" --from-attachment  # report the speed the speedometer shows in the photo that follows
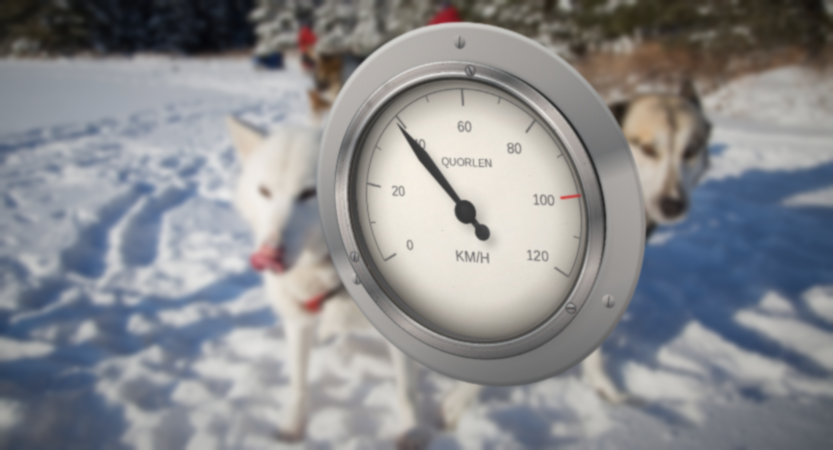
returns 40km/h
